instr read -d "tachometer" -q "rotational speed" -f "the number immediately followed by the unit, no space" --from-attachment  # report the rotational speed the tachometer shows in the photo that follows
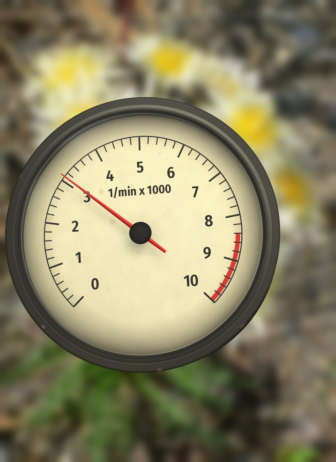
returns 3100rpm
